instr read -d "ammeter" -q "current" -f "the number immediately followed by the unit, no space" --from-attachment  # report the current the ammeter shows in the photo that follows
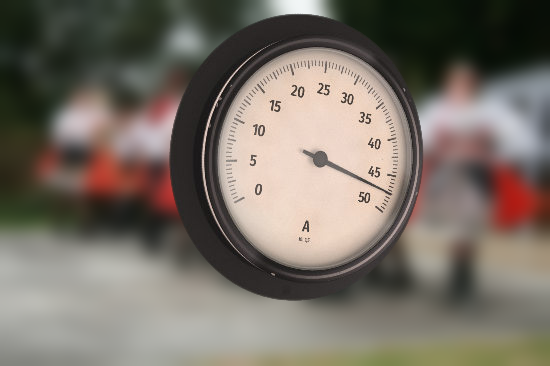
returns 47.5A
